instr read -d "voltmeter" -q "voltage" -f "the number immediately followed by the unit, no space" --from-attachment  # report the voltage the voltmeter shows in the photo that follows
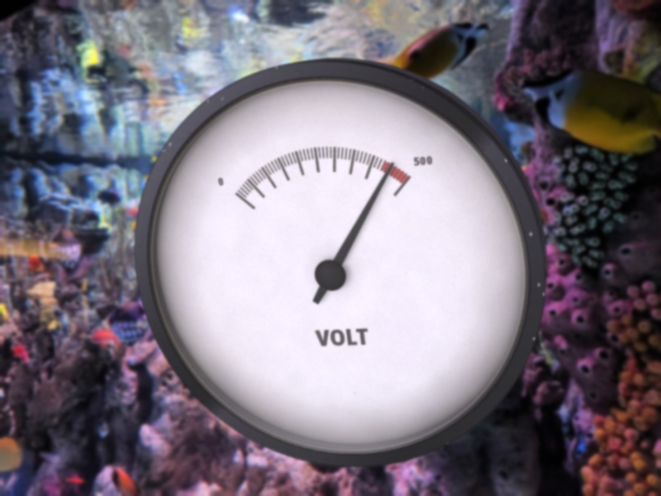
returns 450V
